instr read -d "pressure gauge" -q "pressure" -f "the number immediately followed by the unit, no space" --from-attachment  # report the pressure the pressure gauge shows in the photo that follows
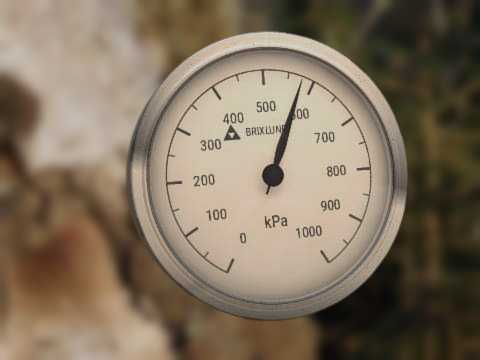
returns 575kPa
